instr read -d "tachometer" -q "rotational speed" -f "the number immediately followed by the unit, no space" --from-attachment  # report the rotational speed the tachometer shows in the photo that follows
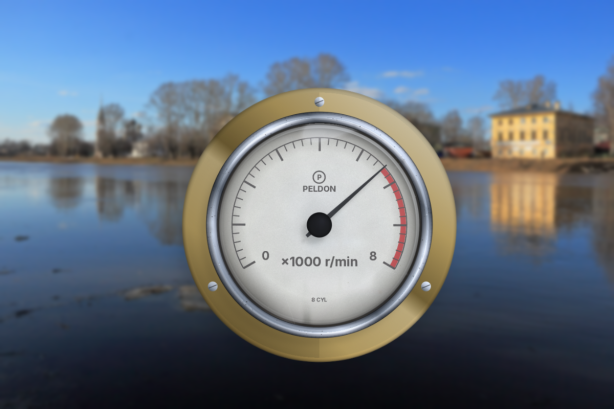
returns 5600rpm
